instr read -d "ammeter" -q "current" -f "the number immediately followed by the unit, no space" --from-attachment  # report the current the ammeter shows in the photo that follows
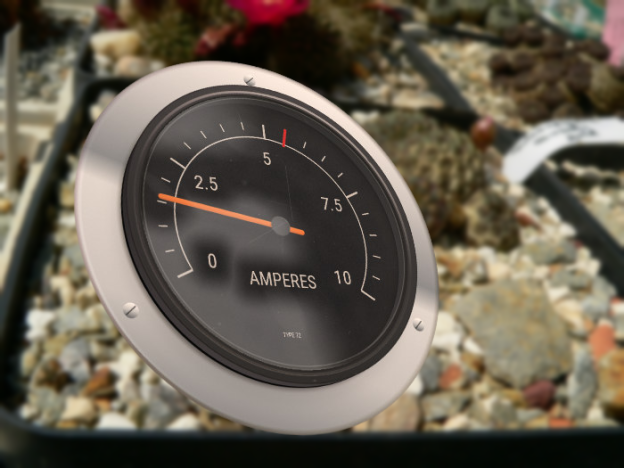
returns 1.5A
